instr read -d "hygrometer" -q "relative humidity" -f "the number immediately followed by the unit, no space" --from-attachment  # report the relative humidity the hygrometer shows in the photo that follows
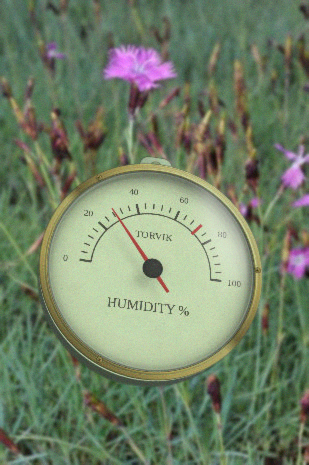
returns 28%
